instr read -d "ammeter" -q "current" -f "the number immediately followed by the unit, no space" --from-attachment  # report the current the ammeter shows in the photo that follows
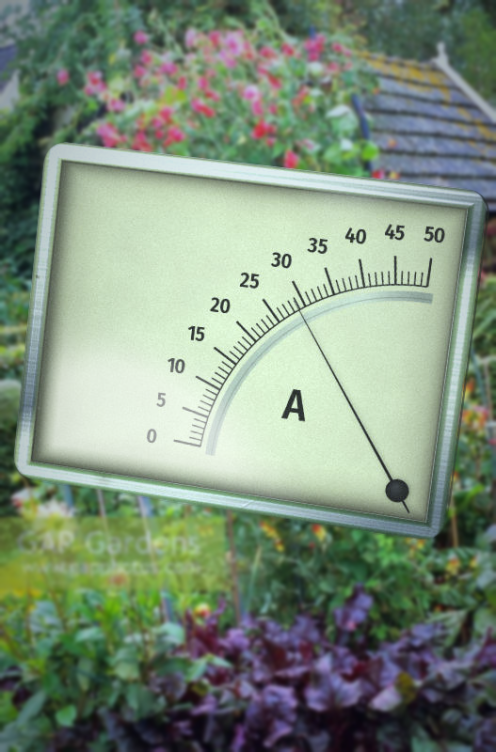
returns 29A
